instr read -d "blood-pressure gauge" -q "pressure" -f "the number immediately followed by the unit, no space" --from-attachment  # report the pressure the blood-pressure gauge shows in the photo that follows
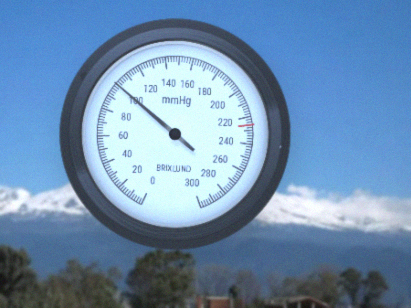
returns 100mmHg
